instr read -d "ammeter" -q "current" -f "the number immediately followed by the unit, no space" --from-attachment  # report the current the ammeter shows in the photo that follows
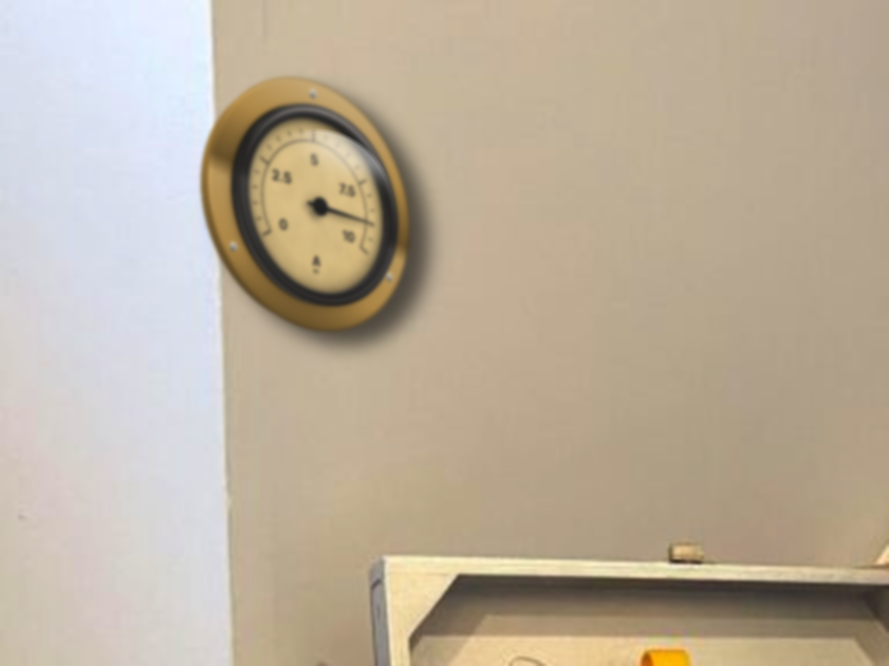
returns 9A
